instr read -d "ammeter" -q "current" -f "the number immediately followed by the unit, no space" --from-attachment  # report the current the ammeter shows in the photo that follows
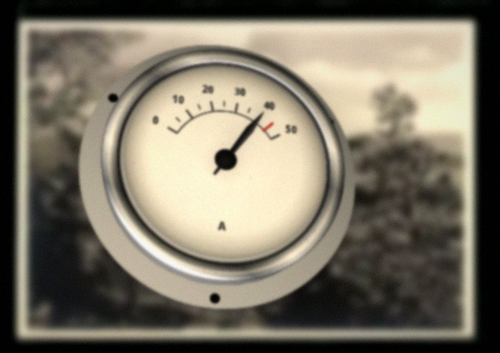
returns 40A
